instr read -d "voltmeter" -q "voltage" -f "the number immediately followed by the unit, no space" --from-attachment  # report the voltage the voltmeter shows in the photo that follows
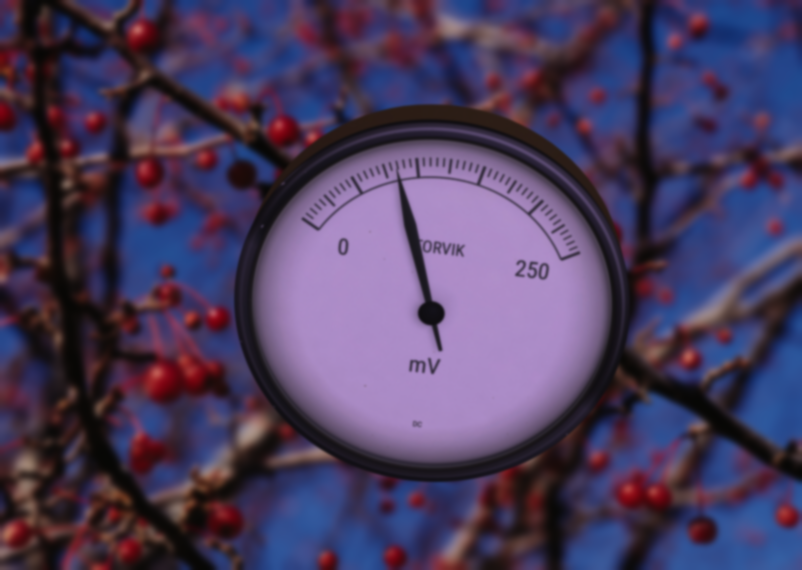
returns 85mV
